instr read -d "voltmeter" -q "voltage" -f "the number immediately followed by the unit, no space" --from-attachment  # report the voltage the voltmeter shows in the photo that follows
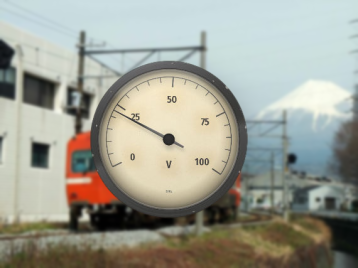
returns 22.5V
